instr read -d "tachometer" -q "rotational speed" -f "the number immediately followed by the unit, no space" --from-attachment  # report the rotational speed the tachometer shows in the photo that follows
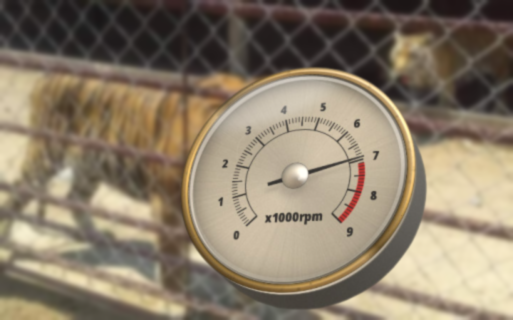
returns 7000rpm
